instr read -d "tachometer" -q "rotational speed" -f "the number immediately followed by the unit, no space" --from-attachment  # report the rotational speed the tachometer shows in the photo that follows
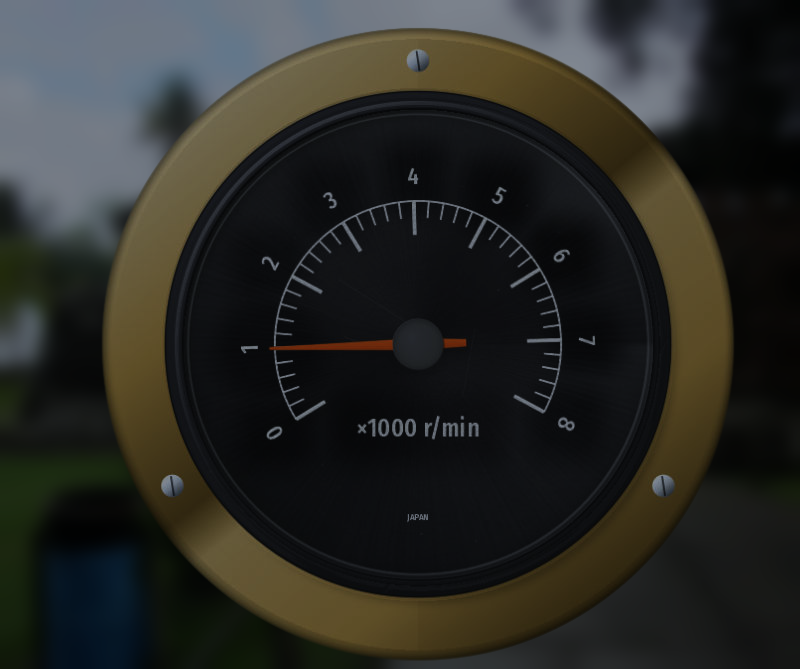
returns 1000rpm
